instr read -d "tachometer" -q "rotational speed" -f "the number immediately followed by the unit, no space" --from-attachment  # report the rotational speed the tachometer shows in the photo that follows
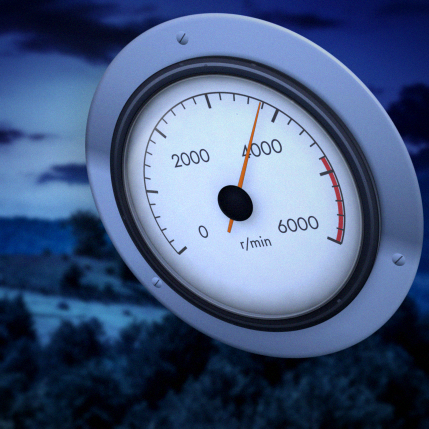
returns 3800rpm
